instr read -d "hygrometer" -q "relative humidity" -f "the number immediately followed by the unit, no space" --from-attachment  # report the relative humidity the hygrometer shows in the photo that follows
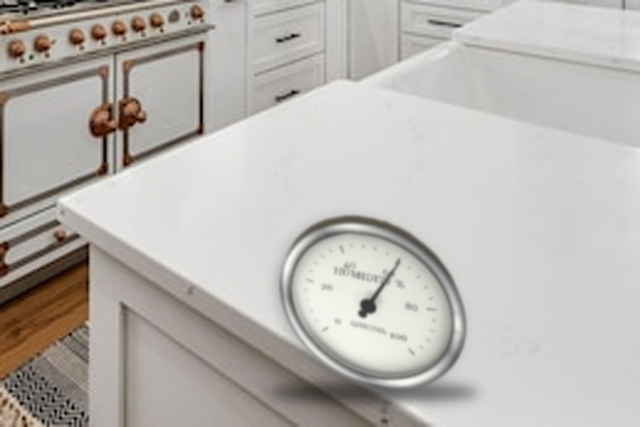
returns 60%
